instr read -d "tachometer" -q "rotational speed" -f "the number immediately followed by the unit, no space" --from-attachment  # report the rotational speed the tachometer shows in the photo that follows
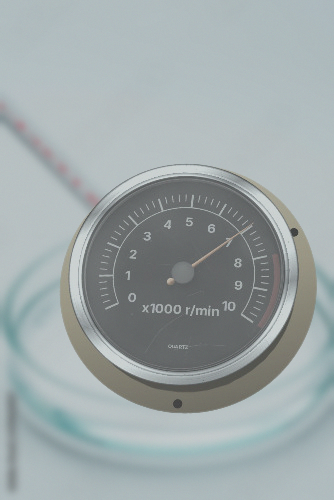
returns 7000rpm
